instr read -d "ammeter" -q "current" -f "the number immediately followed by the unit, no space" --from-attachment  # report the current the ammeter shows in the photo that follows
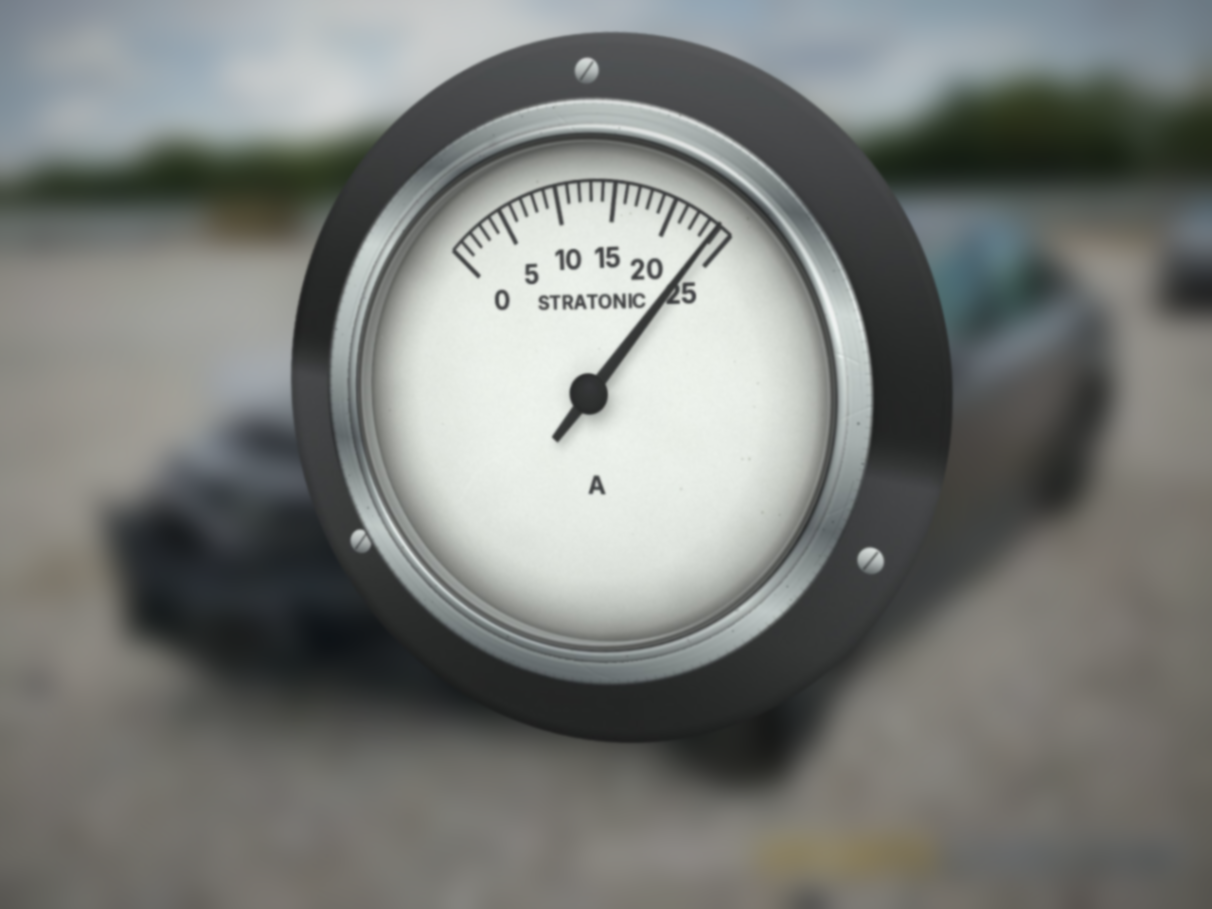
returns 24A
